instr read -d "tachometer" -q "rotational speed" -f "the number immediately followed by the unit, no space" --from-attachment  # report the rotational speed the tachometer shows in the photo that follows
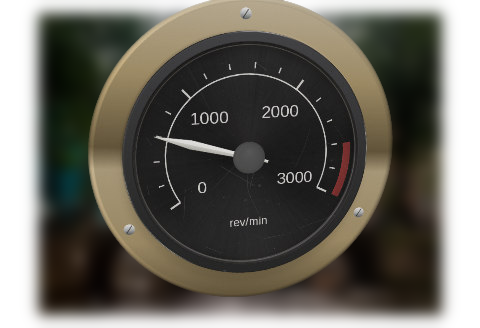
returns 600rpm
